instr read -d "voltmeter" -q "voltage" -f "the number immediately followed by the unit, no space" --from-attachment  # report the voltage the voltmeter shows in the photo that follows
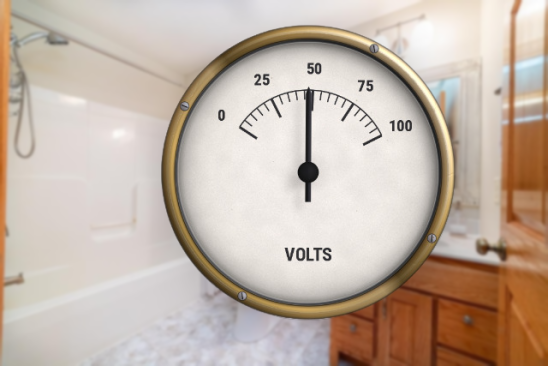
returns 47.5V
